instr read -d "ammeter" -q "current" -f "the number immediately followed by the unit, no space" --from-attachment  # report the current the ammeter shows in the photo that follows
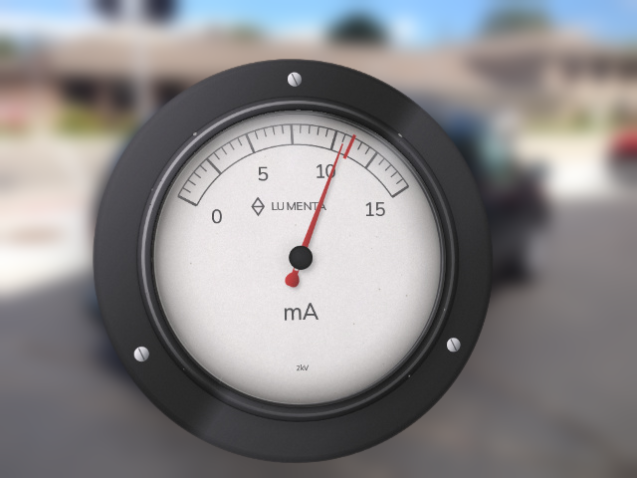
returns 10.5mA
